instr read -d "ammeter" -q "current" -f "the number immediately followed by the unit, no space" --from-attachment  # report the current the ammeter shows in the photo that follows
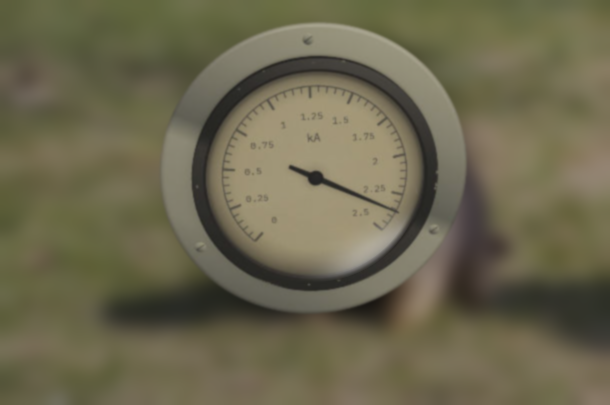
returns 2.35kA
